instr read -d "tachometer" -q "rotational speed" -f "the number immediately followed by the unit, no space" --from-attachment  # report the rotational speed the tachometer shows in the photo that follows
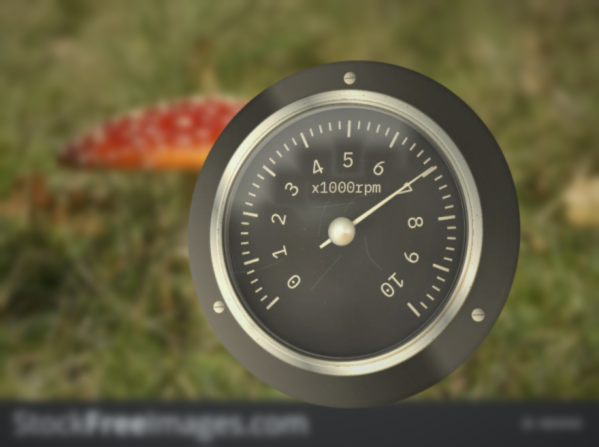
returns 7000rpm
